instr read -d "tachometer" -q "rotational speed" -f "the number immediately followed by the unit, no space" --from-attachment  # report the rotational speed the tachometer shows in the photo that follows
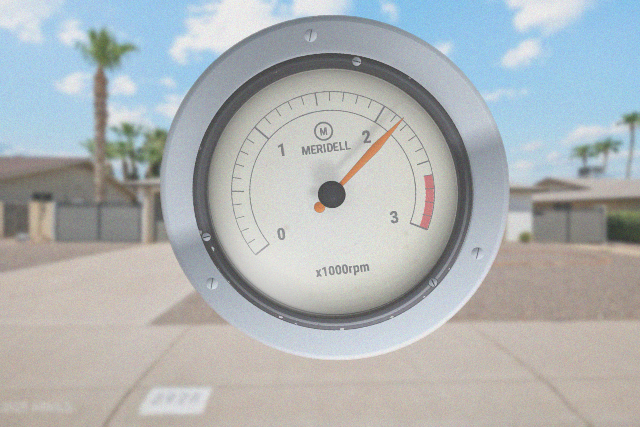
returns 2150rpm
